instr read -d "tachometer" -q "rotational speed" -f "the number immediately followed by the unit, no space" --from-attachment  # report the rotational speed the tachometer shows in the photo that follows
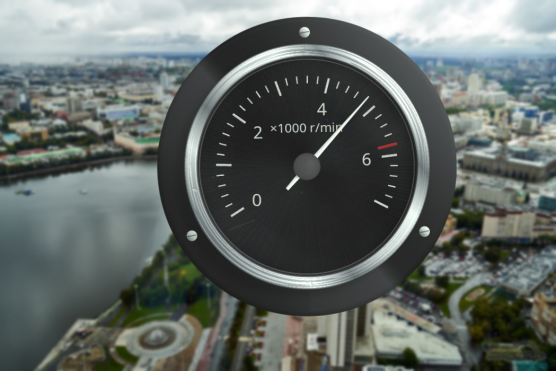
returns 4800rpm
